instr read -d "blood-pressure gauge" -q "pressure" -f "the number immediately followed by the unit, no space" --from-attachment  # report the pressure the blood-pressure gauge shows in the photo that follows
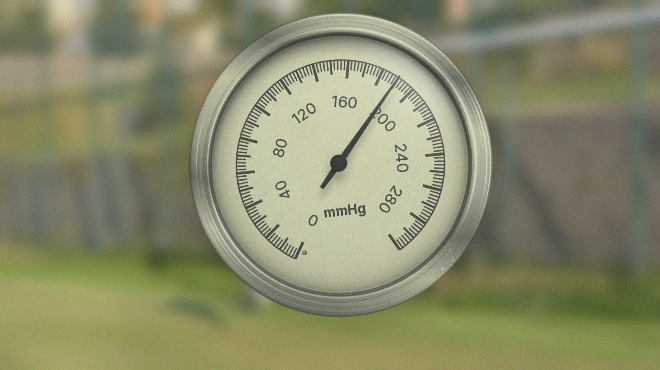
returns 190mmHg
